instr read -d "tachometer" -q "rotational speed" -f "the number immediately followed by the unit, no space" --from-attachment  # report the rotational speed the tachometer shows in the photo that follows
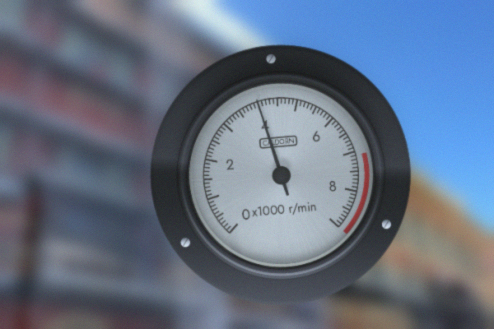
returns 4000rpm
